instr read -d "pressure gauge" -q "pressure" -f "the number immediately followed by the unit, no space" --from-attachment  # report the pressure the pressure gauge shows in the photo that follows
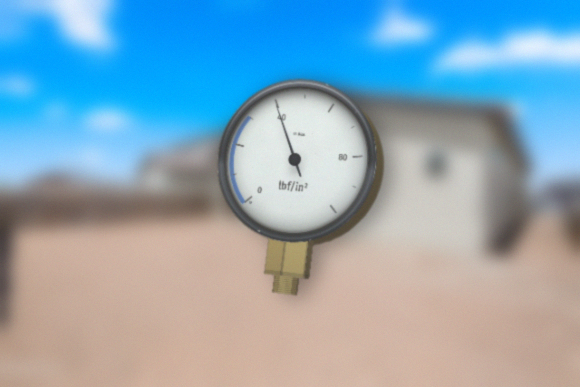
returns 40psi
